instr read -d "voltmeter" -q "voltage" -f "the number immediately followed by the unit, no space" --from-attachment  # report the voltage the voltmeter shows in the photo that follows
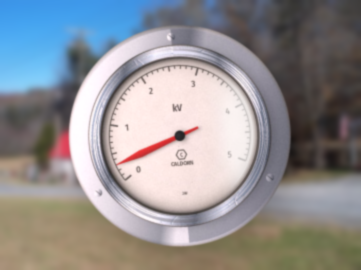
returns 0.3kV
